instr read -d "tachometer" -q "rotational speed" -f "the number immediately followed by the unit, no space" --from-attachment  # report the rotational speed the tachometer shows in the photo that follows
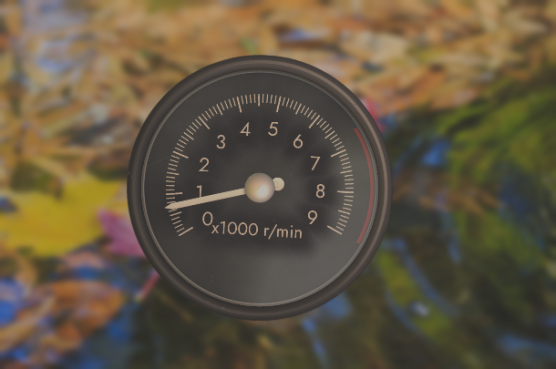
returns 700rpm
